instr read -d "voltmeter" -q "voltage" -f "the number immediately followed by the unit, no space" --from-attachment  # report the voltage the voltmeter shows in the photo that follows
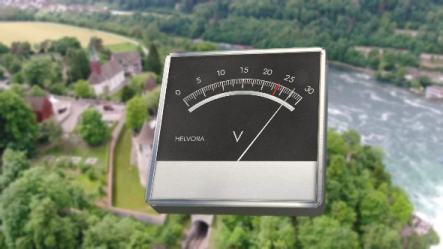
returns 27.5V
